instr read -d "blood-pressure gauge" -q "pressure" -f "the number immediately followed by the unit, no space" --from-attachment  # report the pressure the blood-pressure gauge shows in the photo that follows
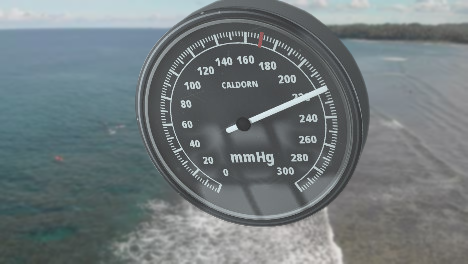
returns 220mmHg
